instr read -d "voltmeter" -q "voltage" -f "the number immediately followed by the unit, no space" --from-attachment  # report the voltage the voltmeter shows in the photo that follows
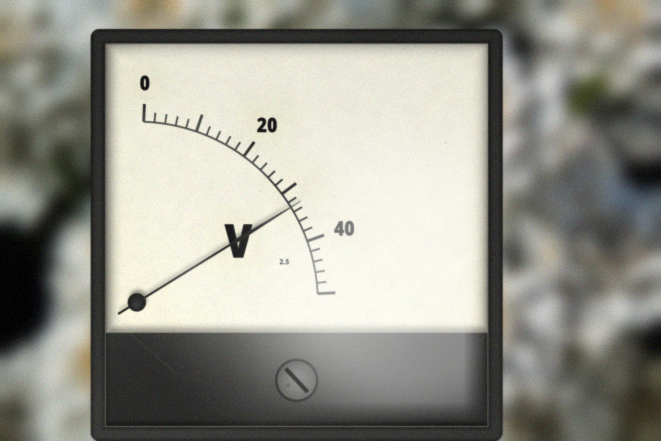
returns 33V
